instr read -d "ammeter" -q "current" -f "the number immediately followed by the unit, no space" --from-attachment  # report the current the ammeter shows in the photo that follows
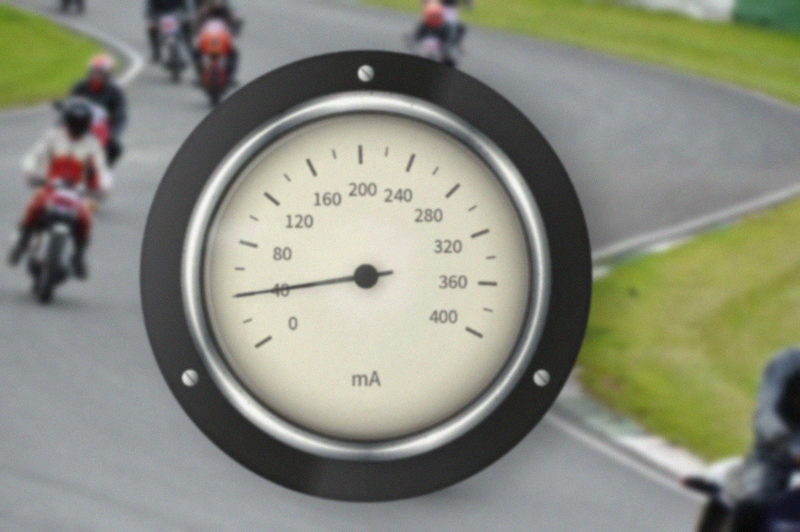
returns 40mA
